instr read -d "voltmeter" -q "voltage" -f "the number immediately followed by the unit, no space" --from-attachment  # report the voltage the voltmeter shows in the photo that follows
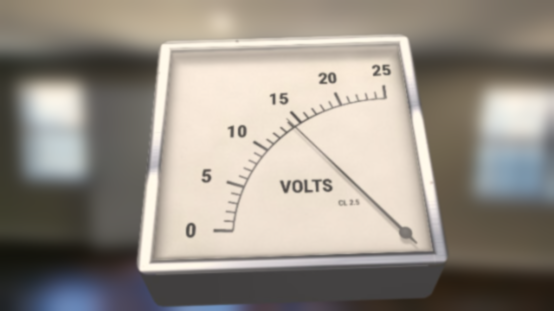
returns 14V
